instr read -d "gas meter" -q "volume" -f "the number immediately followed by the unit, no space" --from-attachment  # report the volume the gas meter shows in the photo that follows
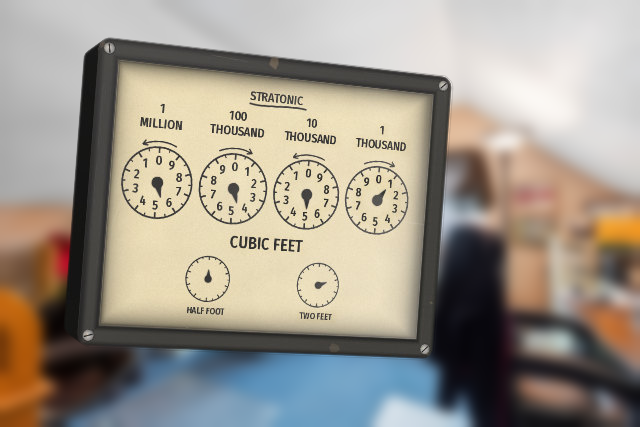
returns 545100ft³
